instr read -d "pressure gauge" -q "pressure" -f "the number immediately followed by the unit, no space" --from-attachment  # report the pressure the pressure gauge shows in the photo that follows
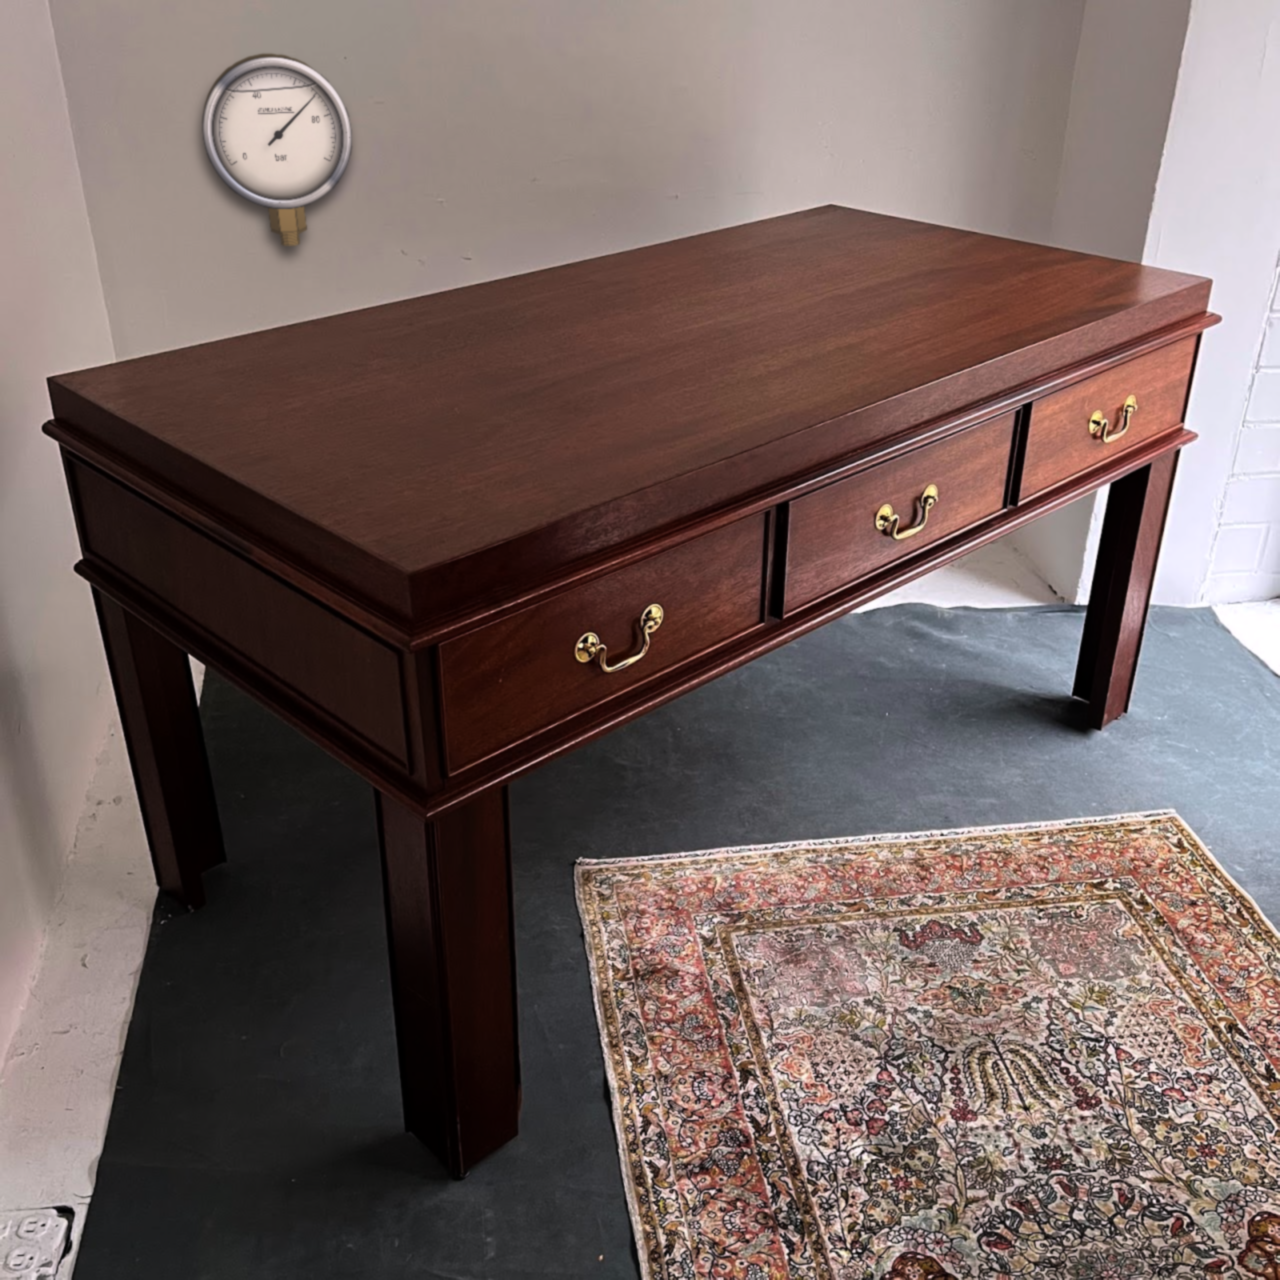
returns 70bar
